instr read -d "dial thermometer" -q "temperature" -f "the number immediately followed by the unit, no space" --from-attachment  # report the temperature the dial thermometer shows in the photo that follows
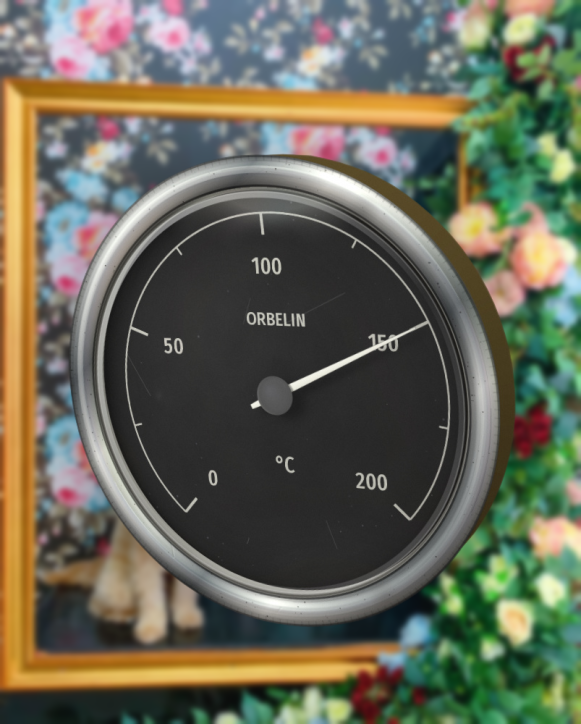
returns 150°C
